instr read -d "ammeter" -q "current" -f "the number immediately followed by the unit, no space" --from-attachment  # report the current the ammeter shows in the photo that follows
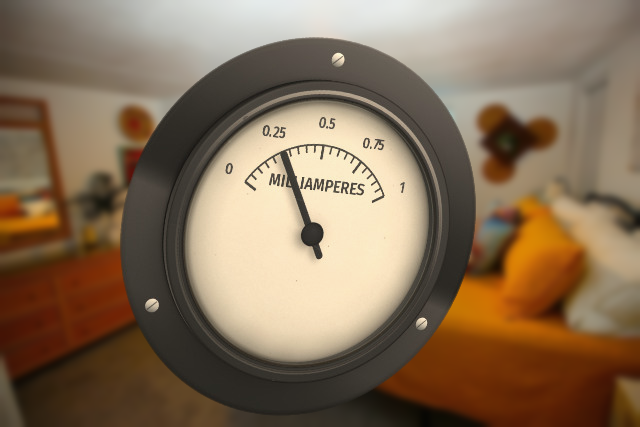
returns 0.25mA
